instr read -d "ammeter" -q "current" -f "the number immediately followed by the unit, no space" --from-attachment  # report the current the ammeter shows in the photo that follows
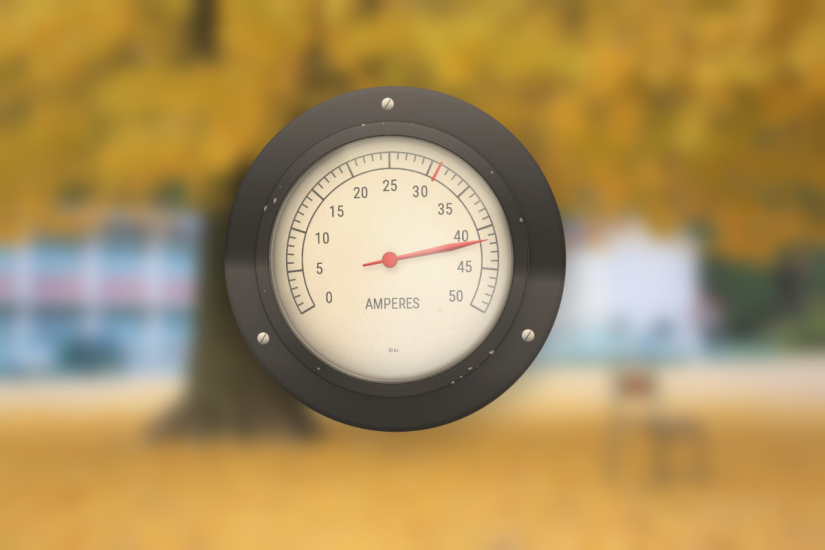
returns 41.5A
